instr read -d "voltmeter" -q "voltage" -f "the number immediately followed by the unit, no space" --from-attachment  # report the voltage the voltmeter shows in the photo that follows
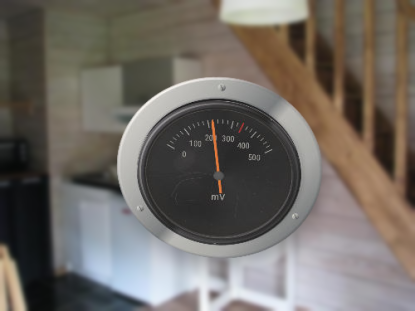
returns 220mV
